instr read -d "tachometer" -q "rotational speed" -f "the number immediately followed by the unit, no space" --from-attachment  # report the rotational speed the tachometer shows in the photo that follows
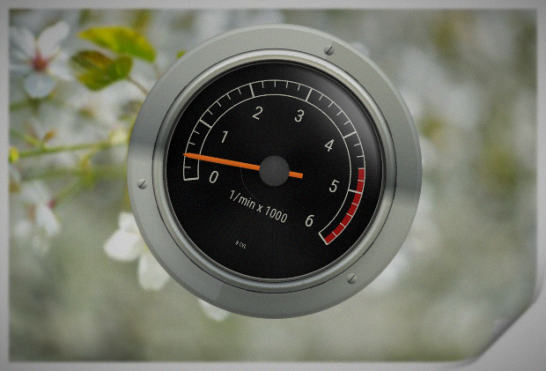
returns 400rpm
